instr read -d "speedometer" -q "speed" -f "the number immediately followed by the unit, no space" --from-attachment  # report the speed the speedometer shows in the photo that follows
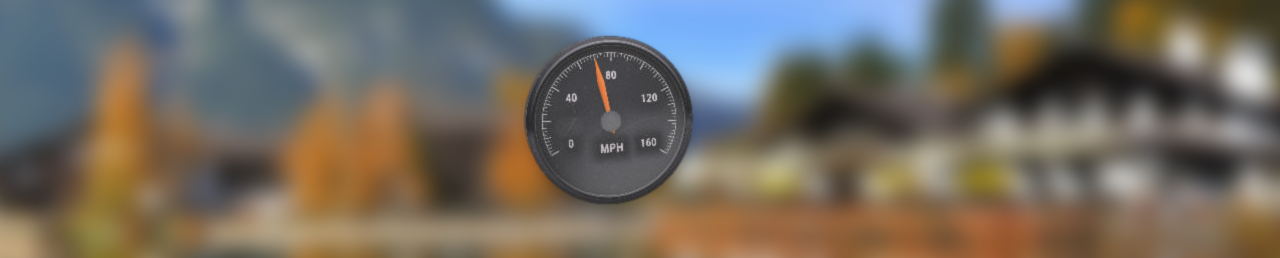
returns 70mph
